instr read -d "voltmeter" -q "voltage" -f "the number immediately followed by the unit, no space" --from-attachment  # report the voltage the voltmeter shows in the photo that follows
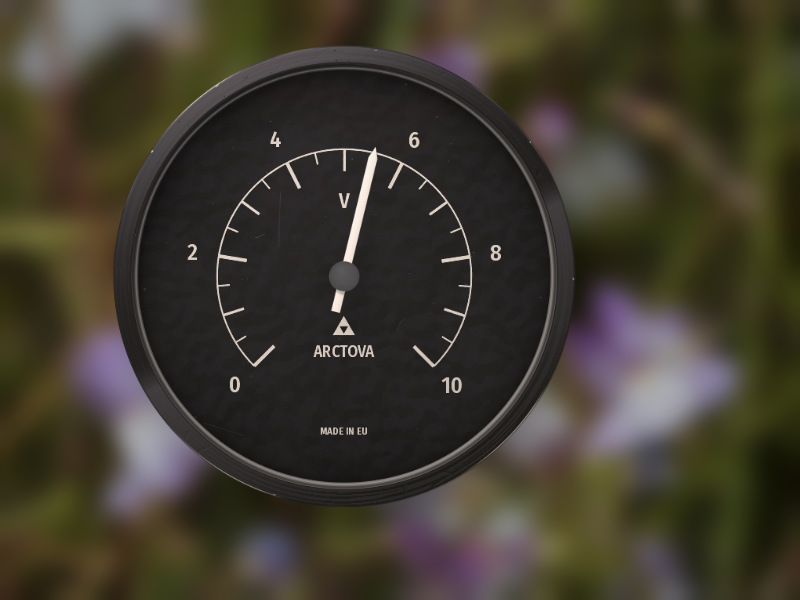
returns 5.5V
